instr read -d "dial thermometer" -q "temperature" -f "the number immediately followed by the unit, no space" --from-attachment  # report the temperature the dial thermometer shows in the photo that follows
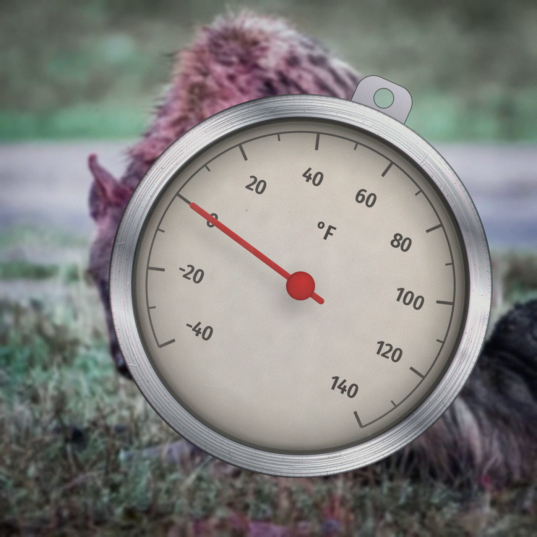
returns 0°F
